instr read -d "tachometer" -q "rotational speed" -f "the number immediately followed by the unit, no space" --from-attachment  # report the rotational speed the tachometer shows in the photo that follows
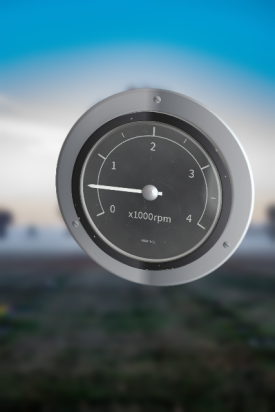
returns 500rpm
